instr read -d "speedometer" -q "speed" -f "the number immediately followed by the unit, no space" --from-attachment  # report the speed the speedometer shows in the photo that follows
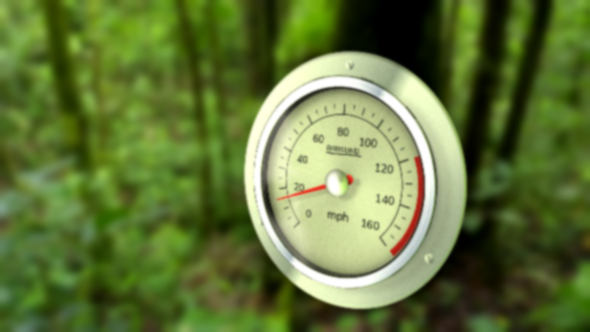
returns 15mph
